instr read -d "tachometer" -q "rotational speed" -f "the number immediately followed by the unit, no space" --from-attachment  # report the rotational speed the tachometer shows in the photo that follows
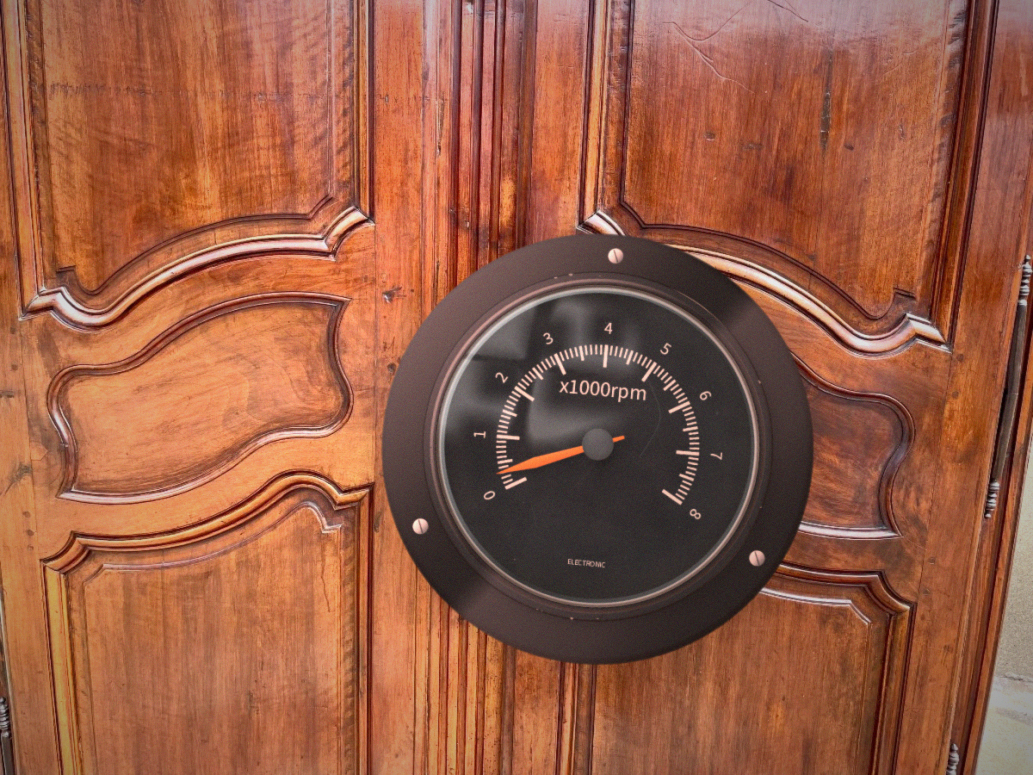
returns 300rpm
